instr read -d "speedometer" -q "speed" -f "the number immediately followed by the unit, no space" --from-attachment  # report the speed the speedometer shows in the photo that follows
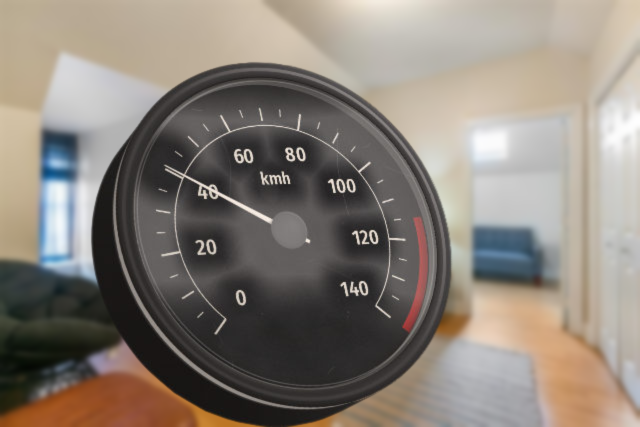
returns 40km/h
